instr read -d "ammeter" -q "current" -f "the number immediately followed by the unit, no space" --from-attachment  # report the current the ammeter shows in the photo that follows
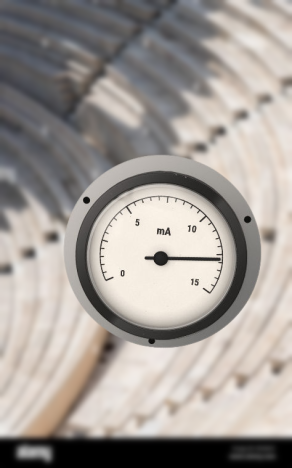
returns 12.75mA
